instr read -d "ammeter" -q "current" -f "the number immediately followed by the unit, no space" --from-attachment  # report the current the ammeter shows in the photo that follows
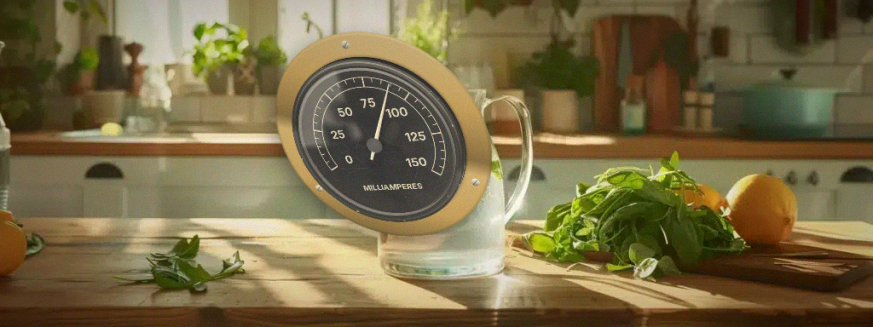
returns 90mA
